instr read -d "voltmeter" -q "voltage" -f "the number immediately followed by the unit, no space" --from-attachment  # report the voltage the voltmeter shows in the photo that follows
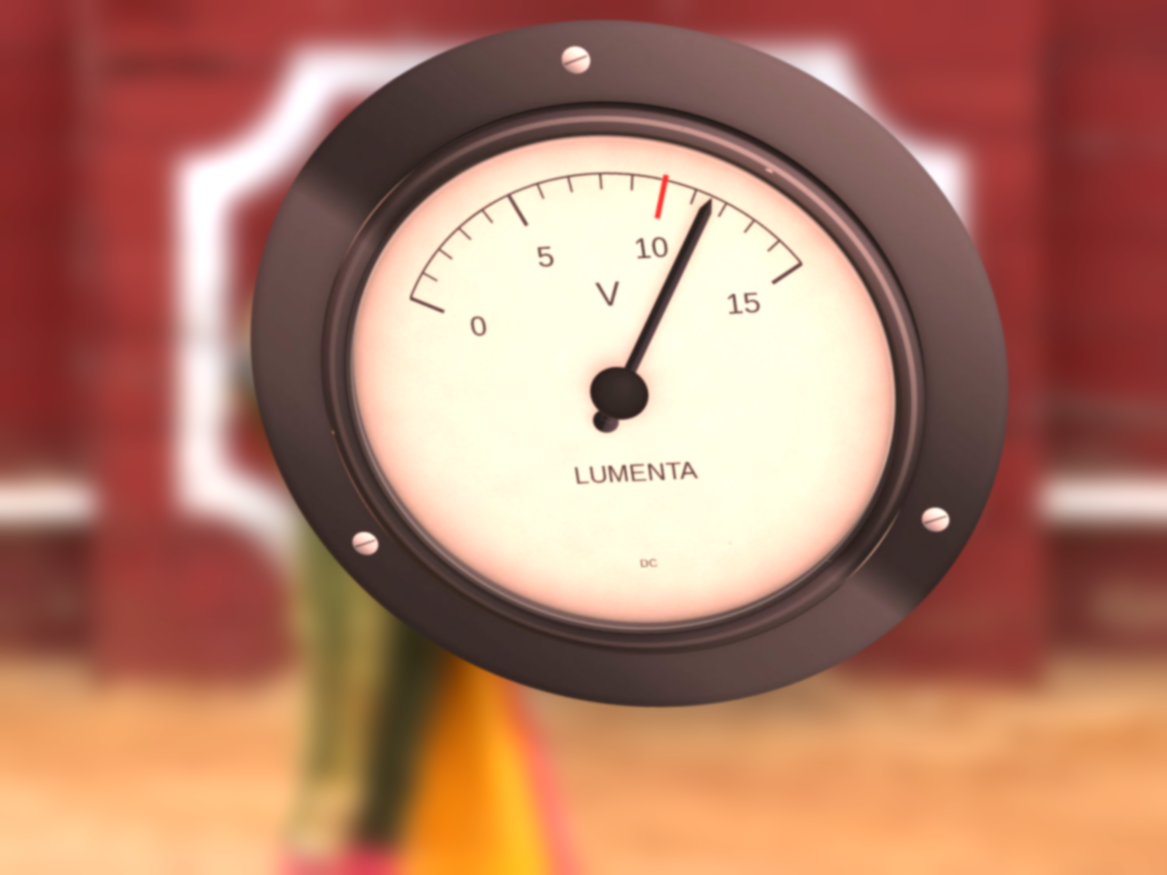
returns 11.5V
